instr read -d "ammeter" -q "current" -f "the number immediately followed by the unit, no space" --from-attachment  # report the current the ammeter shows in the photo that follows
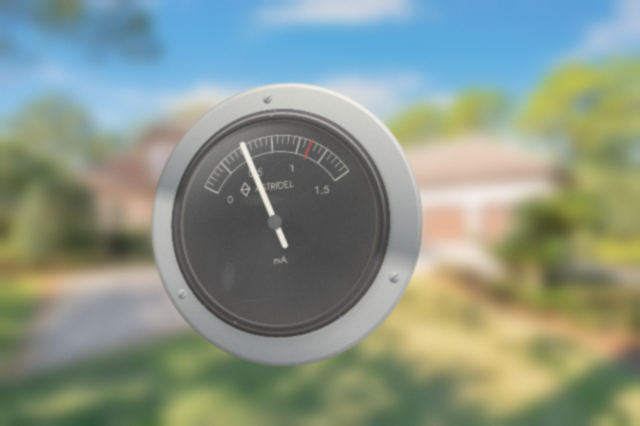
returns 0.5mA
